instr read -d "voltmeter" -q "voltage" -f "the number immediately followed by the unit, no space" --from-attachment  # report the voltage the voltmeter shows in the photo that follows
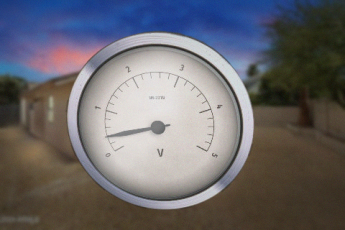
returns 0.4V
